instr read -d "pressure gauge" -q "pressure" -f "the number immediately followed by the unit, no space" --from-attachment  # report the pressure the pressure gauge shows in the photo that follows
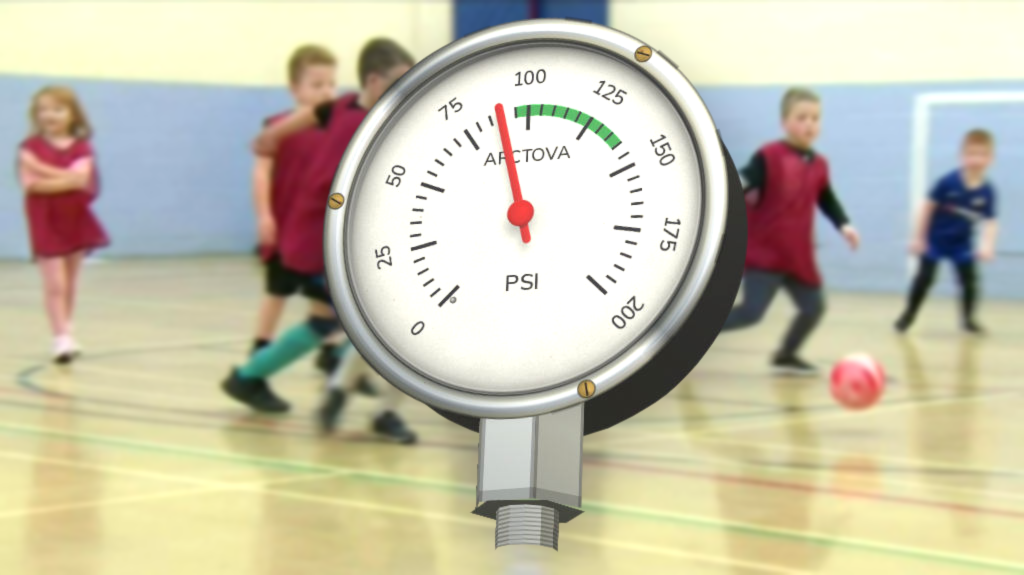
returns 90psi
